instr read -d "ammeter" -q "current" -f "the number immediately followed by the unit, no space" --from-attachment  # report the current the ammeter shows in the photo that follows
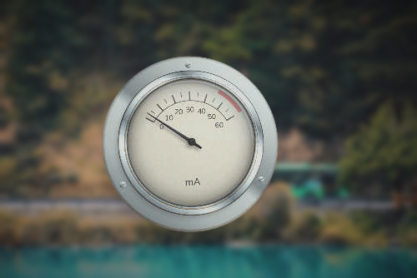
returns 2.5mA
